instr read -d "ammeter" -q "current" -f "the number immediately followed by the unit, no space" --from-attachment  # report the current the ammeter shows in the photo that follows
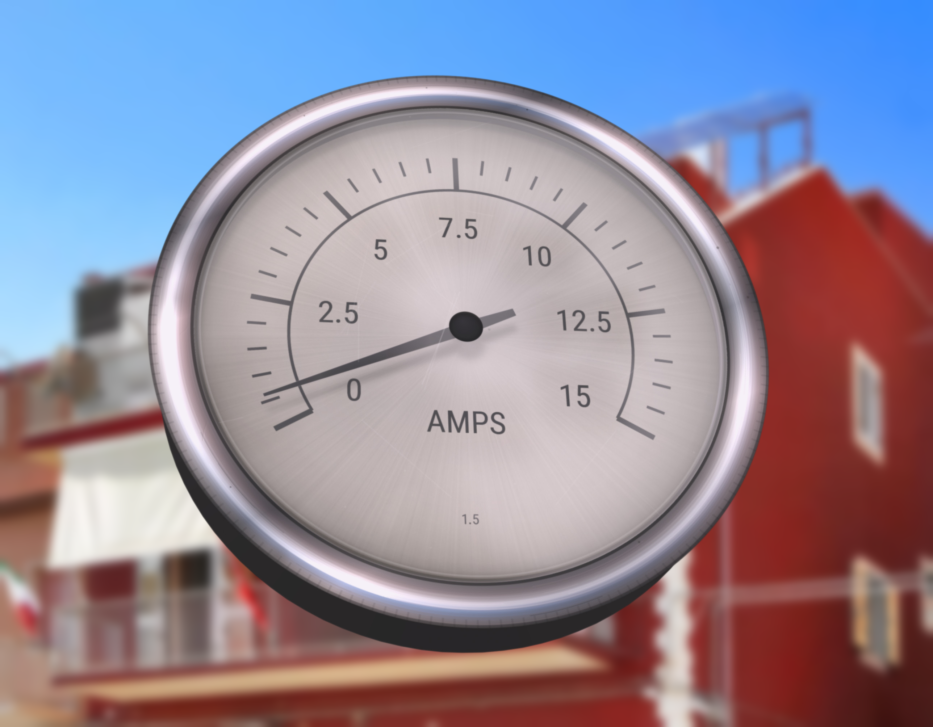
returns 0.5A
